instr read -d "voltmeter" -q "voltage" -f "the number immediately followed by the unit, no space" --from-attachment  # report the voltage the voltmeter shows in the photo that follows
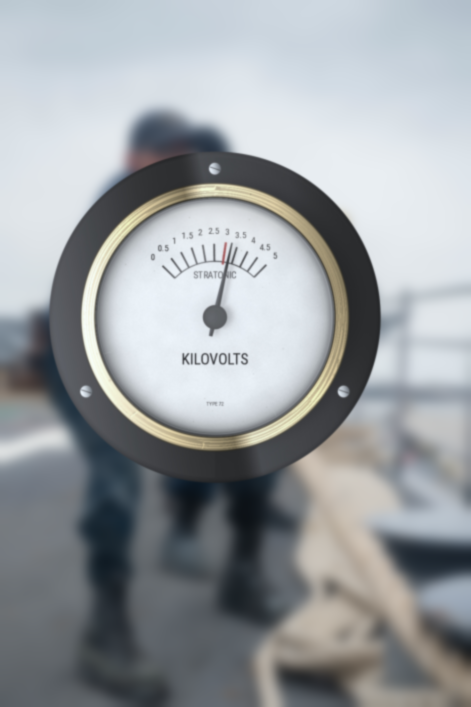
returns 3.25kV
